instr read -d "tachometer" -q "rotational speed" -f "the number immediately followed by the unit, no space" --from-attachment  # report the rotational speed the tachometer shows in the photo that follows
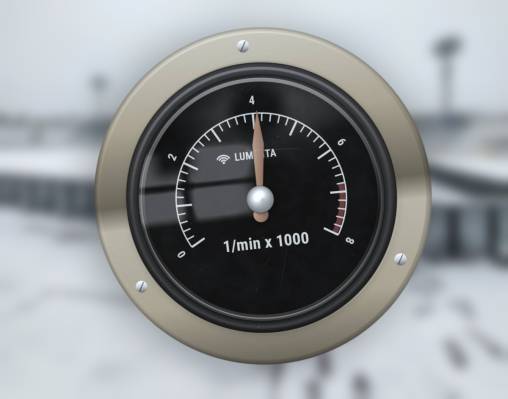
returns 4100rpm
